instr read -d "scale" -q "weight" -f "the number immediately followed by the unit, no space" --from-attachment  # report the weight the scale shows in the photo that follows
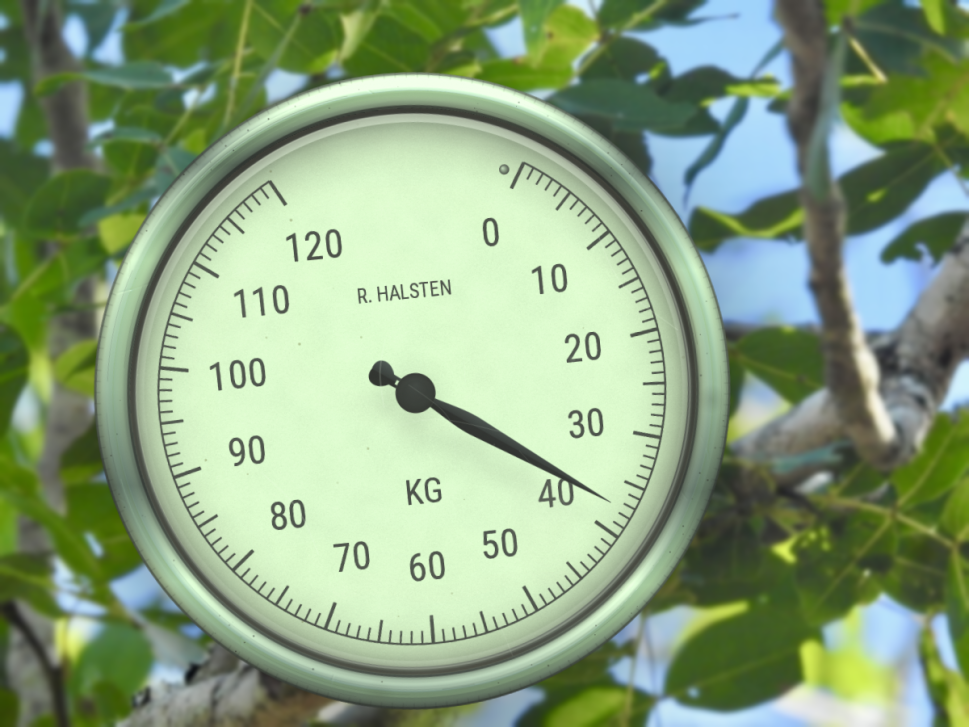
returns 37.5kg
